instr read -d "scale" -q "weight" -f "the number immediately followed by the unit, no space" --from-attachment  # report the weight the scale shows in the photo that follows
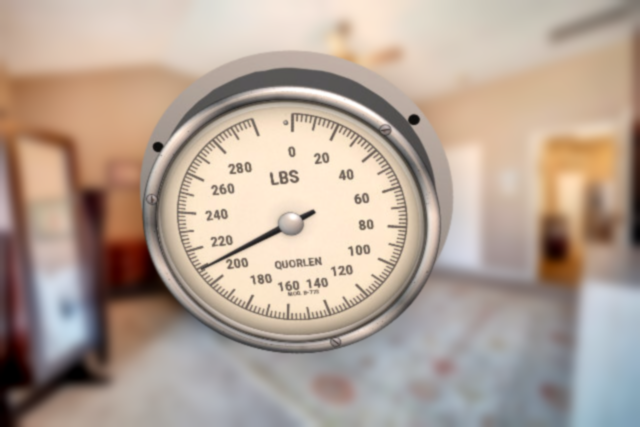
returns 210lb
